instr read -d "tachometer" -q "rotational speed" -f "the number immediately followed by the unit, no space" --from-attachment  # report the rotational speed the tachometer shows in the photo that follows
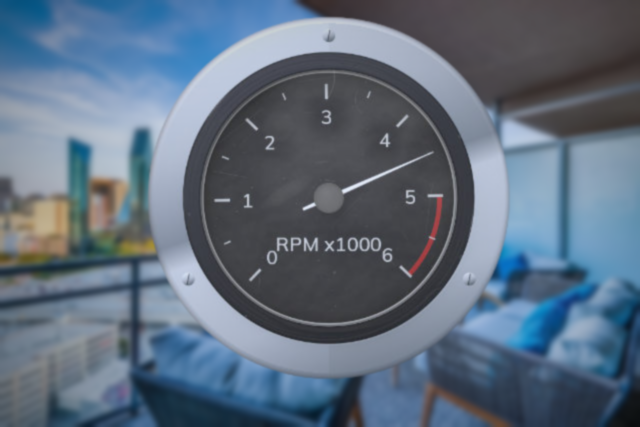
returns 4500rpm
